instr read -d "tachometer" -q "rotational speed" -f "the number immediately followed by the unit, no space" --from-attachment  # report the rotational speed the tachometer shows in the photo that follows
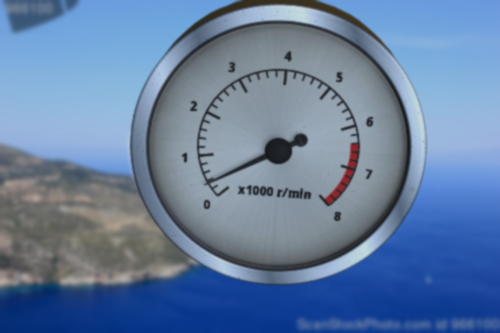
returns 400rpm
